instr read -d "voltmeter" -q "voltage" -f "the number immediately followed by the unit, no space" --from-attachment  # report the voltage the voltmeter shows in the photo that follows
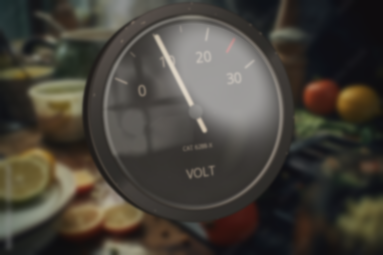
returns 10V
